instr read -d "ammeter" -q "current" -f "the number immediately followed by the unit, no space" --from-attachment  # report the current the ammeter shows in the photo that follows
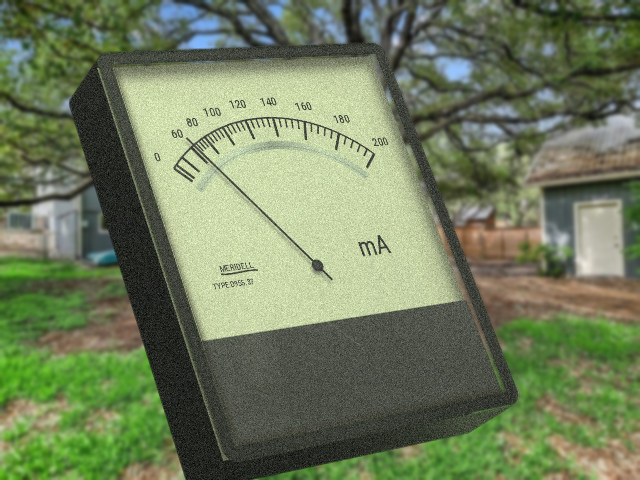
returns 60mA
